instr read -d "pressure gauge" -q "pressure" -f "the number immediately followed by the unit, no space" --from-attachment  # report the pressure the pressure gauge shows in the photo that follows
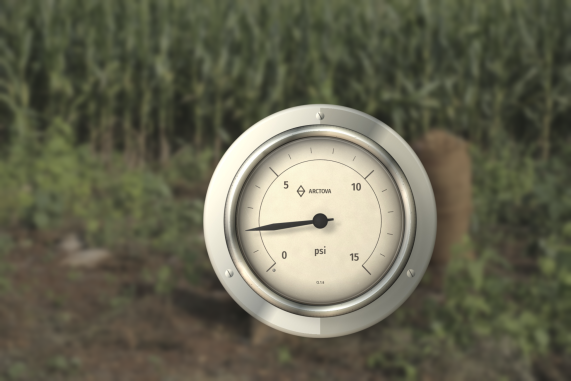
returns 2psi
